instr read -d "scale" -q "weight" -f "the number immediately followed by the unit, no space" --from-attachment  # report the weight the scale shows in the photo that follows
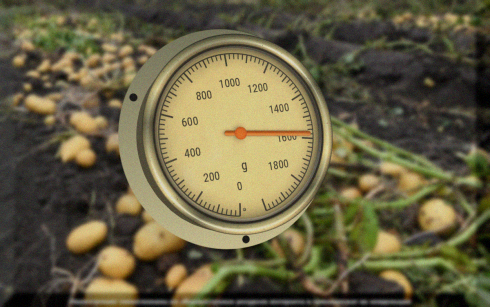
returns 1580g
